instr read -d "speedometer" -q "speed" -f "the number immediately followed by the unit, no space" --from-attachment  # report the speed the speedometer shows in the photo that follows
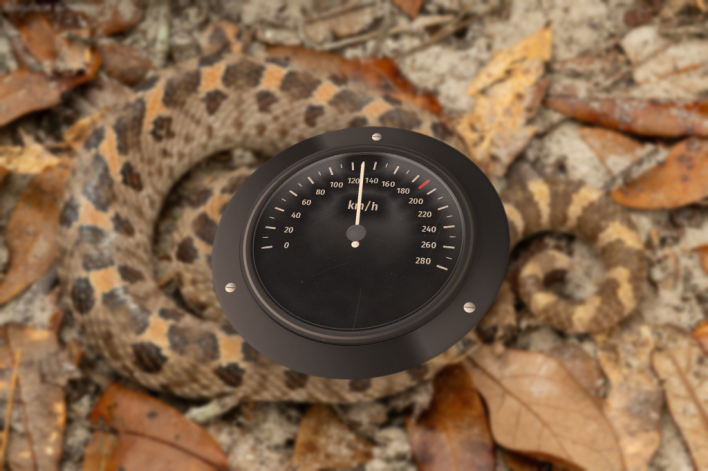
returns 130km/h
